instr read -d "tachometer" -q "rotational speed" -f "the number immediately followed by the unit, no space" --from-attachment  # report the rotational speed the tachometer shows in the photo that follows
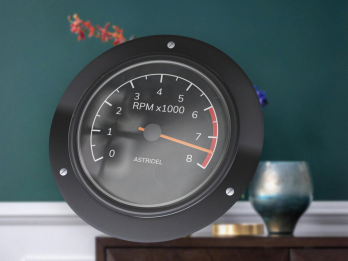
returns 7500rpm
